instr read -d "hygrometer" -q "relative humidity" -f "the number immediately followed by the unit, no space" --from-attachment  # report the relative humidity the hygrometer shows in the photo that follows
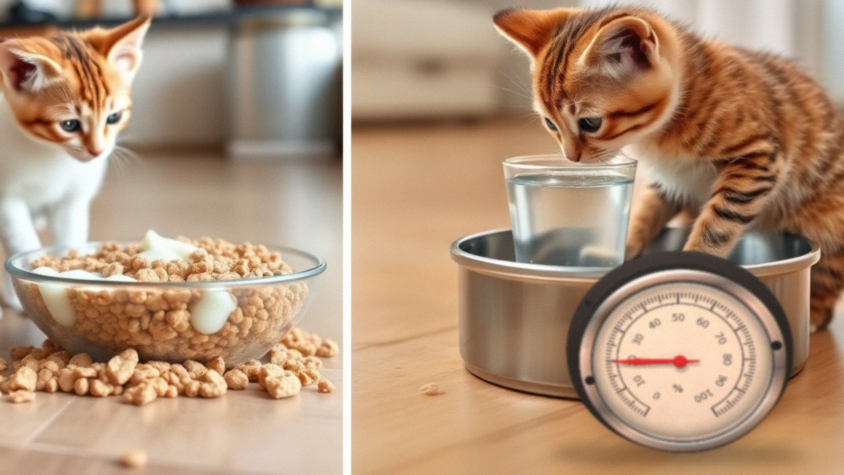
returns 20%
